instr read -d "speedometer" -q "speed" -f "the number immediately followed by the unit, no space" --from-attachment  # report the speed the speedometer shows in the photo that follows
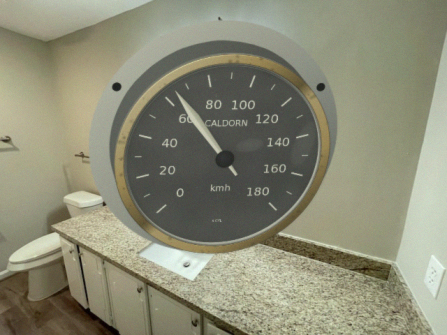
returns 65km/h
